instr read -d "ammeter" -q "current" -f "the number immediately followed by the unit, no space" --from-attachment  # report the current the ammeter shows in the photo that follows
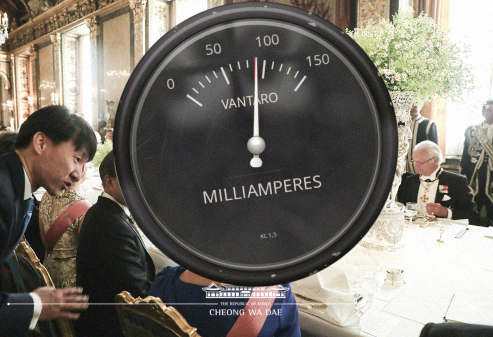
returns 90mA
